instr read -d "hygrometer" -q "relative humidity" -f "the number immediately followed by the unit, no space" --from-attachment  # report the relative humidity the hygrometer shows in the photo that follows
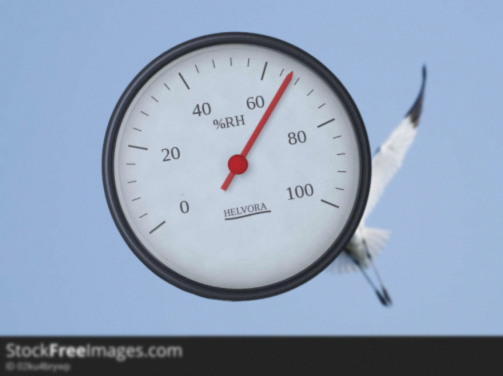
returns 66%
